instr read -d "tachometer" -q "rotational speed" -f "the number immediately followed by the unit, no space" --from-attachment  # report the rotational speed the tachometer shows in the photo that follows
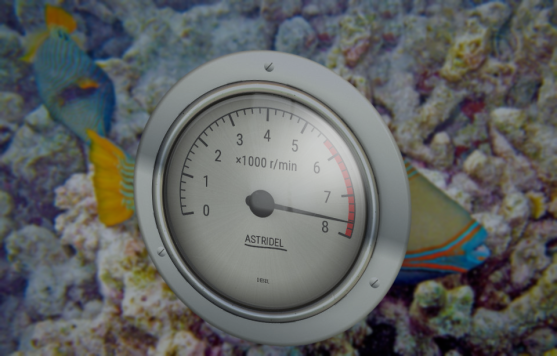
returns 7600rpm
